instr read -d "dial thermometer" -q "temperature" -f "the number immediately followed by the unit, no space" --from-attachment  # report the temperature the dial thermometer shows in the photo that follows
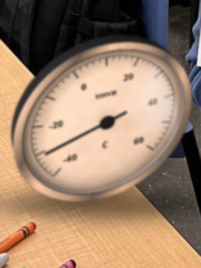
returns -30°C
